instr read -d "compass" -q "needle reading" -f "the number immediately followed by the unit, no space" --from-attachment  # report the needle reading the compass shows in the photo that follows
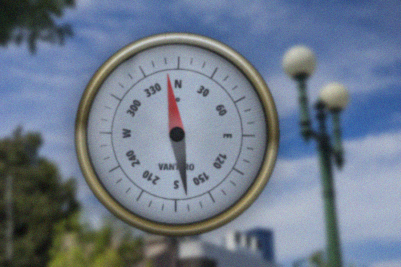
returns 350°
